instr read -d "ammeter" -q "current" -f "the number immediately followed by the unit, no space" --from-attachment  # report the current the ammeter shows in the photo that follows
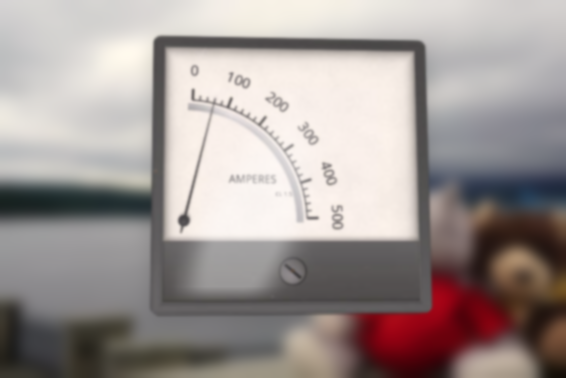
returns 60A
